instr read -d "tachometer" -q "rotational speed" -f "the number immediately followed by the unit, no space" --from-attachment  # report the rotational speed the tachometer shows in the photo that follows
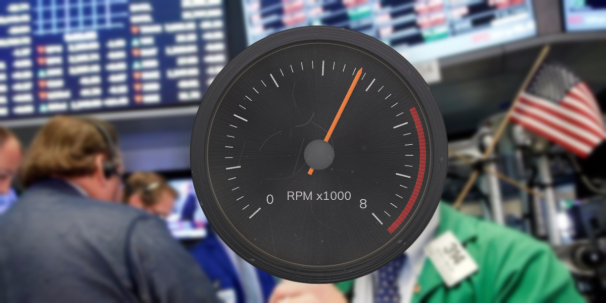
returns 4700rpm
